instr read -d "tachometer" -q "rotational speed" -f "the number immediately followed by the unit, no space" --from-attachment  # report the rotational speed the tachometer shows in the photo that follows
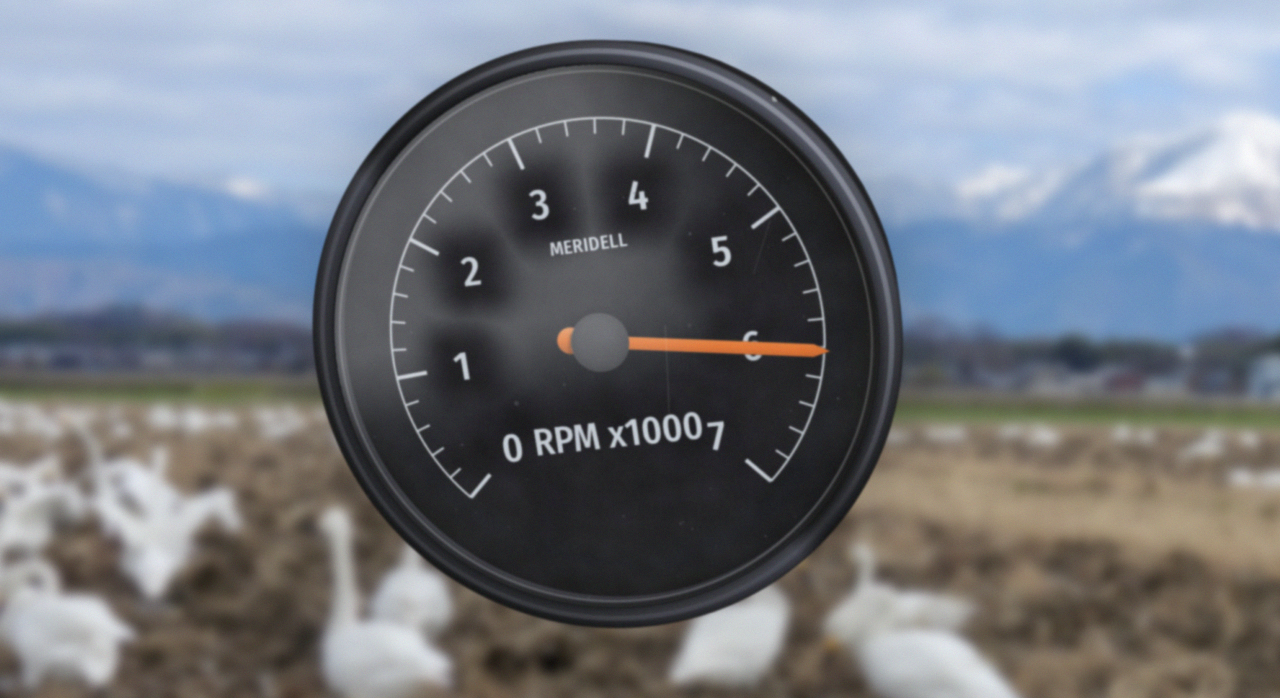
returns 6000rpm
